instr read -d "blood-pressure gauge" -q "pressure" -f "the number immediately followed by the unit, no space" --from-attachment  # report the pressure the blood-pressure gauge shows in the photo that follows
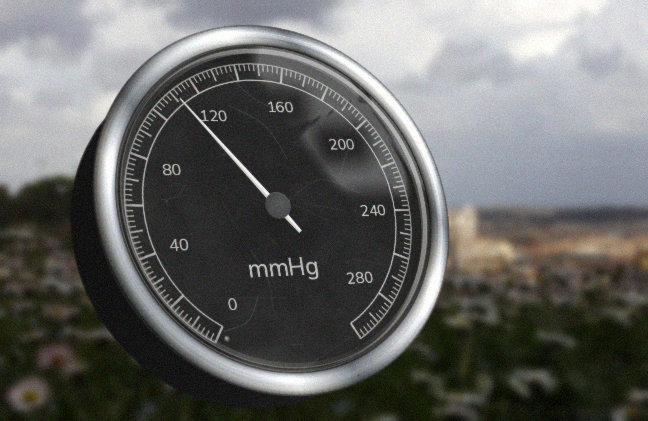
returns 110mmHg
